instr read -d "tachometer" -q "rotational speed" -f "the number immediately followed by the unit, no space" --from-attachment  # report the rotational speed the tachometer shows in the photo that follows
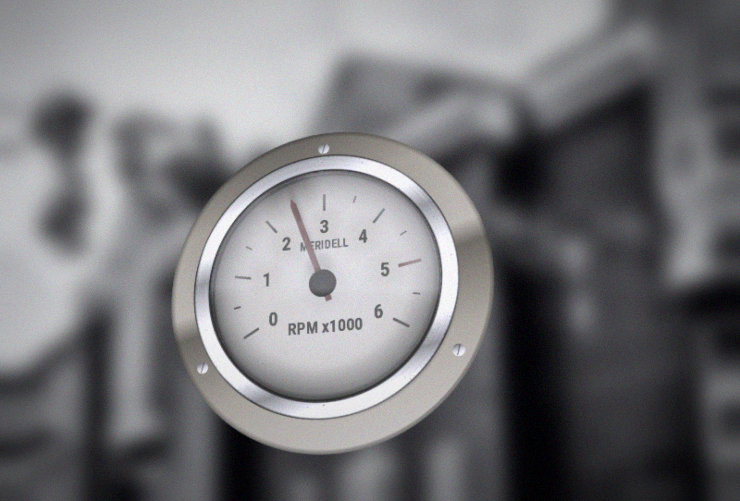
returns 2500rpm
